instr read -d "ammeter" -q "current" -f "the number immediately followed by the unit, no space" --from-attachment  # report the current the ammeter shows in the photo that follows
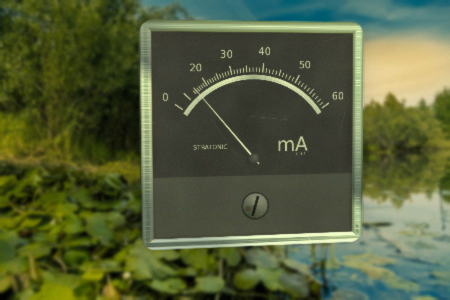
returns 15mA
